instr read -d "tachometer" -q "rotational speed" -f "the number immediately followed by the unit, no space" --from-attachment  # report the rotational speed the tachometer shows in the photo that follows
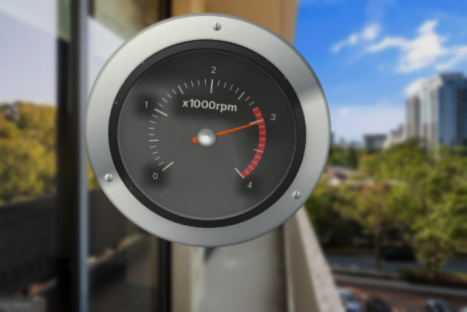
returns 3000rpm
